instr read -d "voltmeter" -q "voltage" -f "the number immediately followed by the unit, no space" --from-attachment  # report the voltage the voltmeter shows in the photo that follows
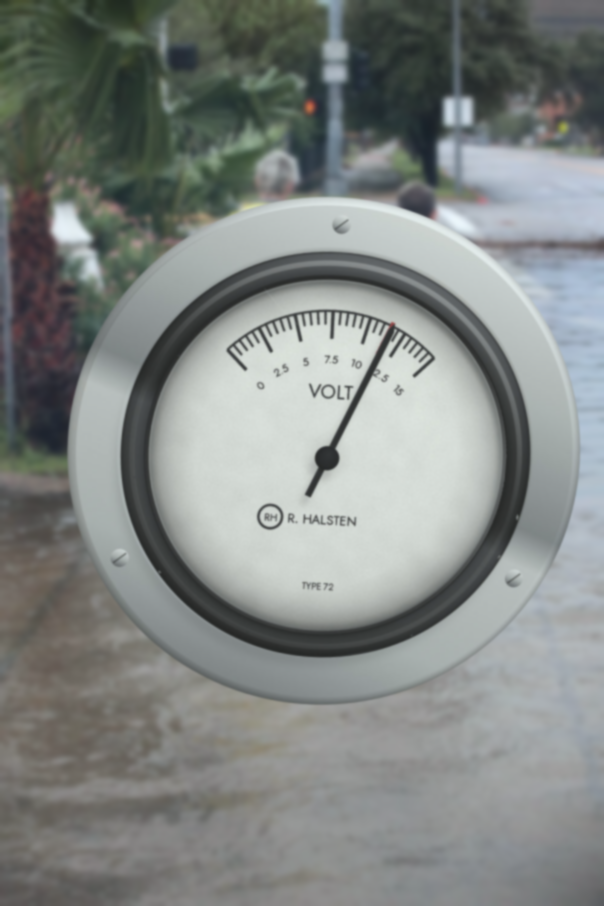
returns 11.5V
